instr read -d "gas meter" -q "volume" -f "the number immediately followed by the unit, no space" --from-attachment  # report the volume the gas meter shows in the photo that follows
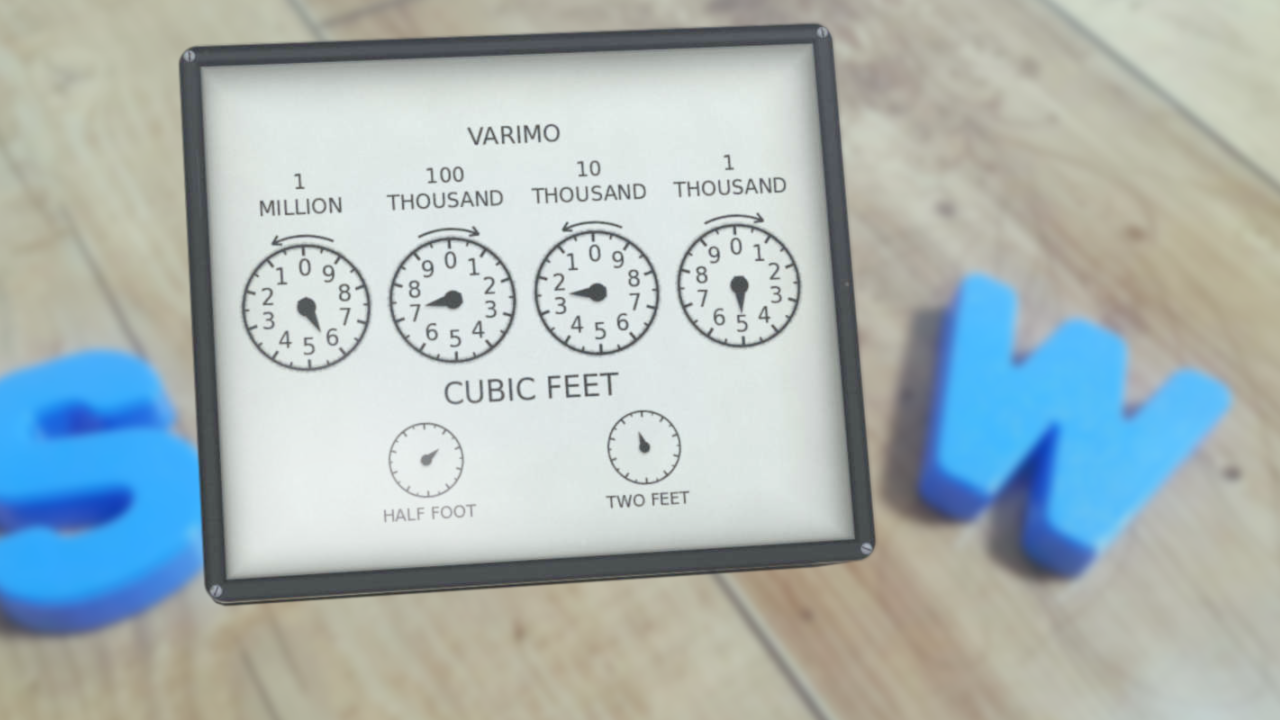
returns 572500ft³
